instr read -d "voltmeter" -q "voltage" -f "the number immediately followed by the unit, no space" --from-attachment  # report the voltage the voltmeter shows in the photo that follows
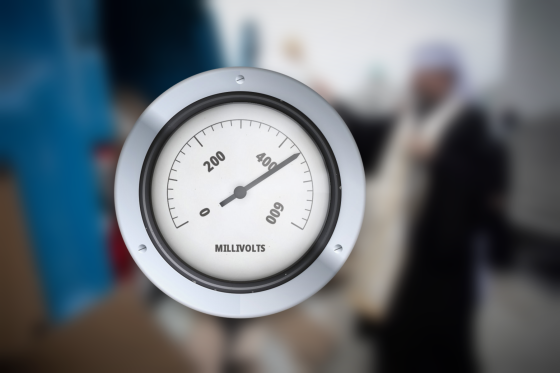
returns 440mV
